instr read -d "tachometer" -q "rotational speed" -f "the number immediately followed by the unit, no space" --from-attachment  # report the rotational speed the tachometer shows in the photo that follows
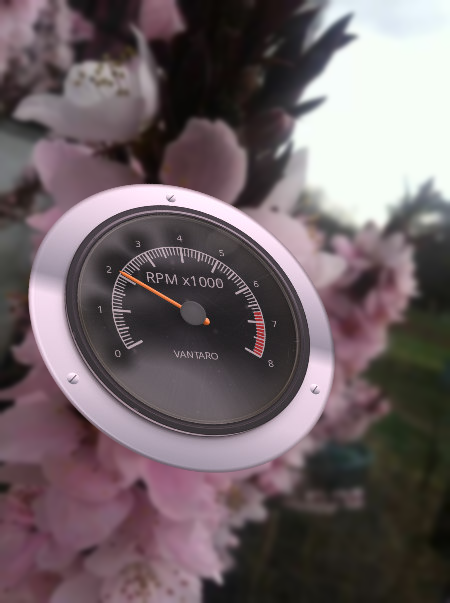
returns 2000rpm
